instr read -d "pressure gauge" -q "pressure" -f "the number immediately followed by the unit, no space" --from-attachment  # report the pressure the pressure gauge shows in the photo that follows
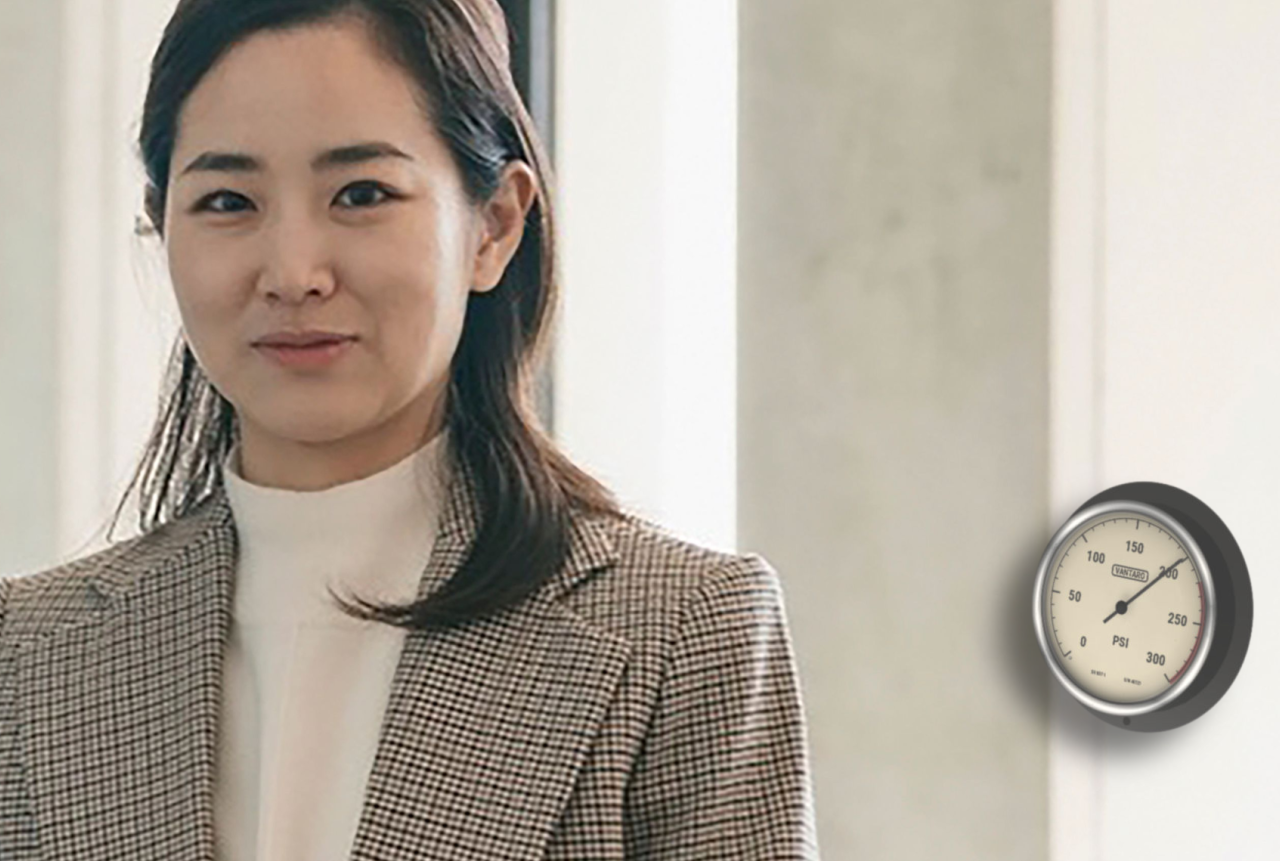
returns 200psi
